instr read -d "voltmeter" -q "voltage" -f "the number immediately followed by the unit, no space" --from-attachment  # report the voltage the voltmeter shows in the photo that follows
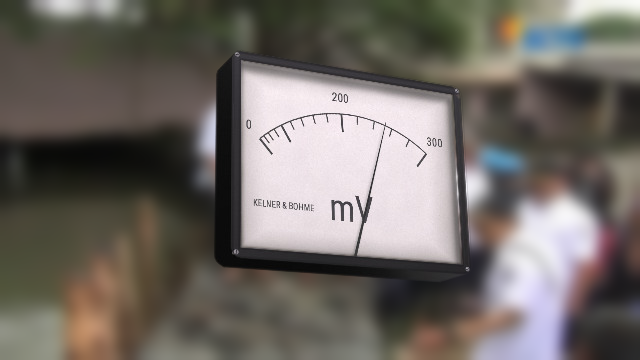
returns 250mV
